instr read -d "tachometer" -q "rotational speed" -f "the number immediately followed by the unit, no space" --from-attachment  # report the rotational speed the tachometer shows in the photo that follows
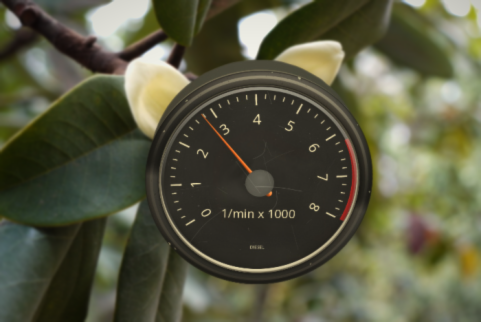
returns 2800rpm
